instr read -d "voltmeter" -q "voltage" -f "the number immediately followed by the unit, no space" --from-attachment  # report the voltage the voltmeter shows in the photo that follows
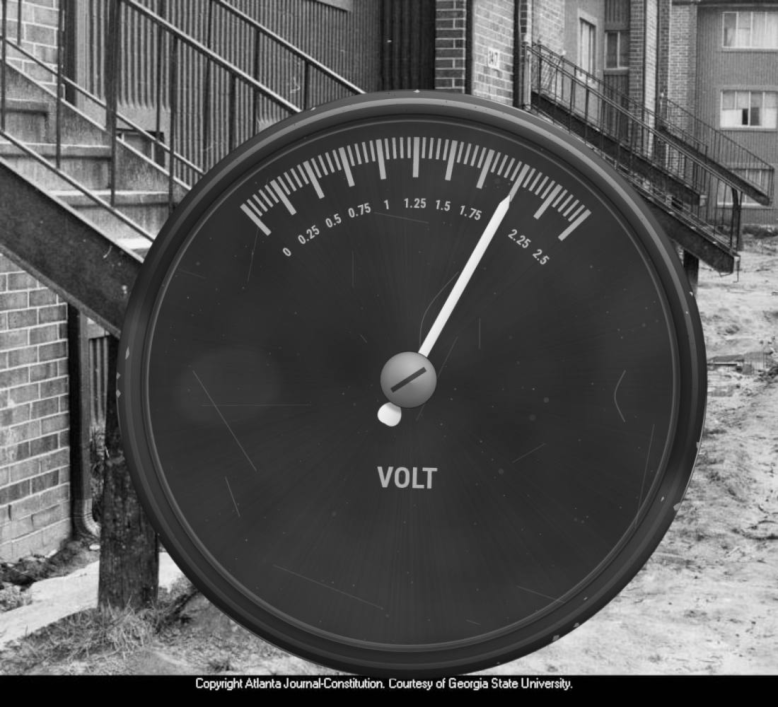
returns 2V
